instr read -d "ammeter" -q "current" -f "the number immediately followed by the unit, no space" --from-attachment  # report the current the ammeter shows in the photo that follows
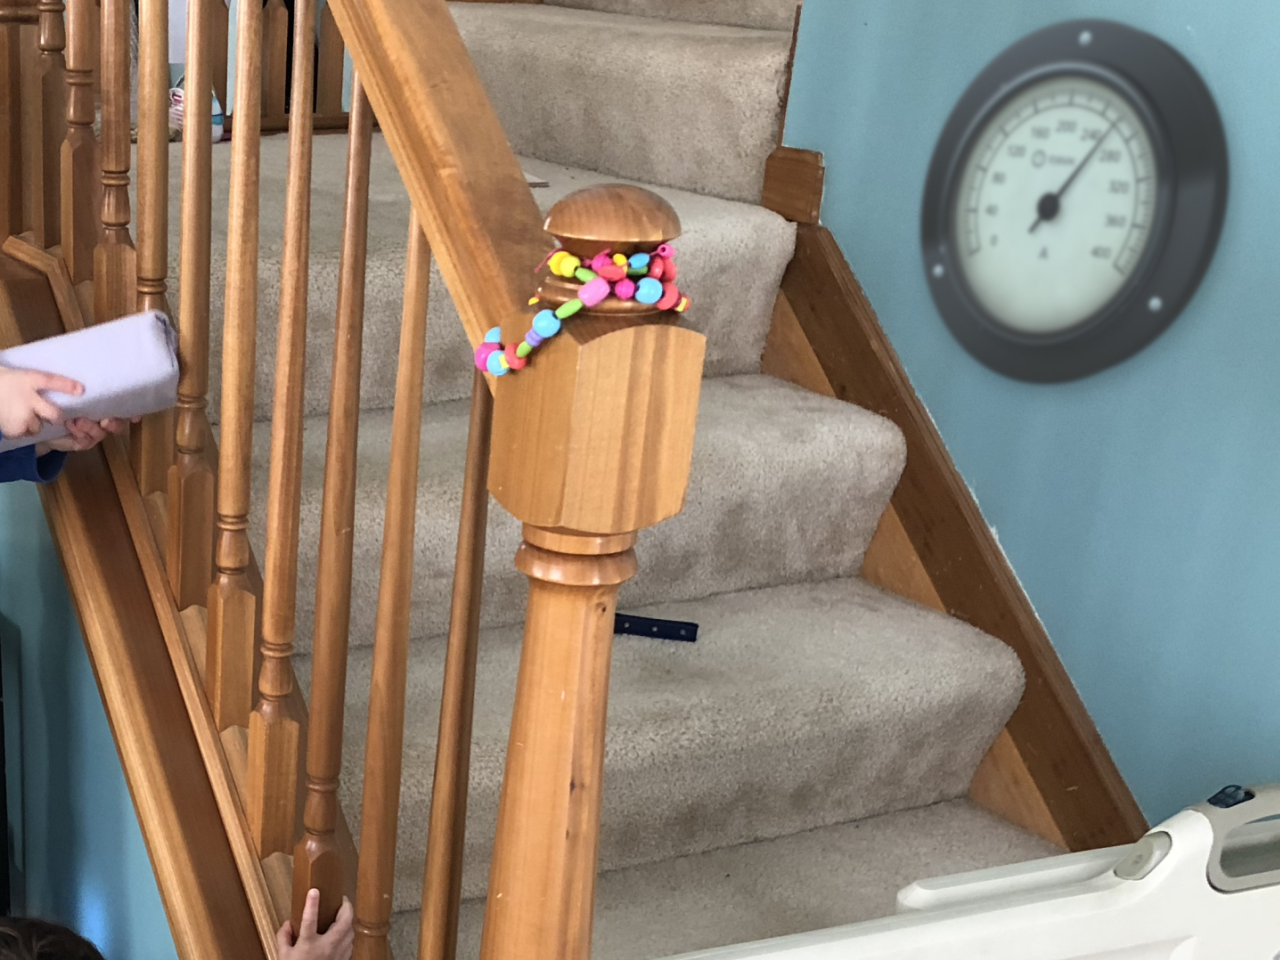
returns 260A
